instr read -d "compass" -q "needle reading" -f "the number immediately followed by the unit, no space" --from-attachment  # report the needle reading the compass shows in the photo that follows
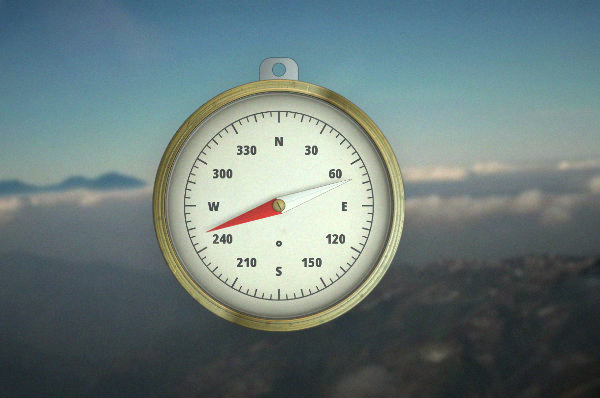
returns 250°
